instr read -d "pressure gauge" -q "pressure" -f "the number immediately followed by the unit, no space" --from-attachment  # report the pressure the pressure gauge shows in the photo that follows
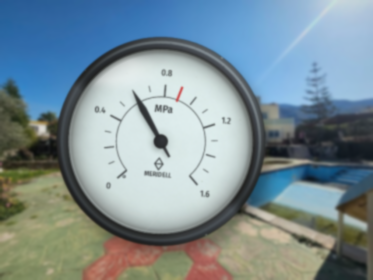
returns 0.6MPa
